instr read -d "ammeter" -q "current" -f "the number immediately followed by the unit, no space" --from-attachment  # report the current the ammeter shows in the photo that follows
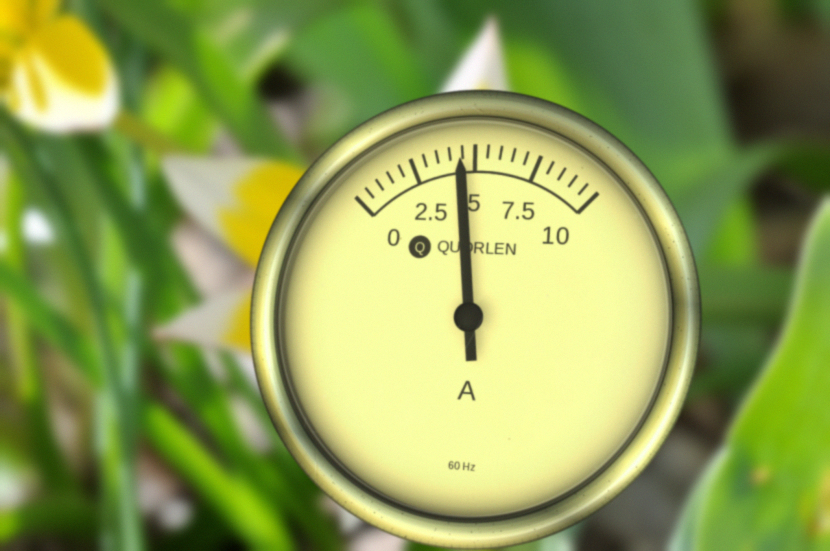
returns 4.5A
